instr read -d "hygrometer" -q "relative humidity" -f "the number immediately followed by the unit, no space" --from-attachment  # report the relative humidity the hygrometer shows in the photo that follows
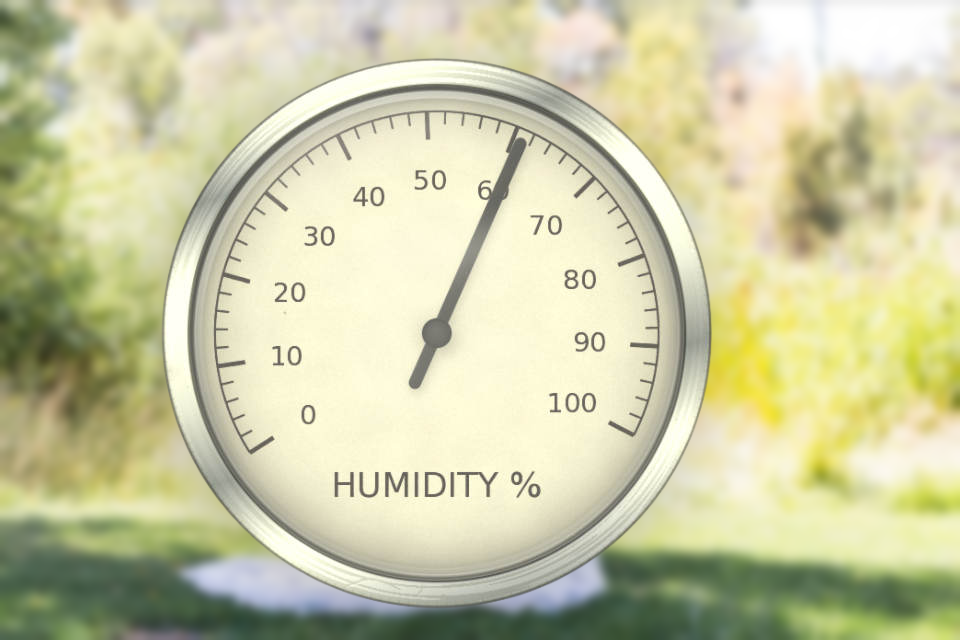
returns 61%
